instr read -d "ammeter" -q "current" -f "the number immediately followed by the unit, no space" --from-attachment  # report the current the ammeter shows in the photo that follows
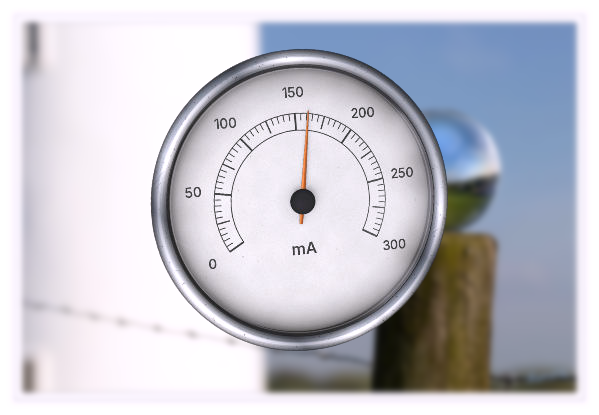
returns 160mA
